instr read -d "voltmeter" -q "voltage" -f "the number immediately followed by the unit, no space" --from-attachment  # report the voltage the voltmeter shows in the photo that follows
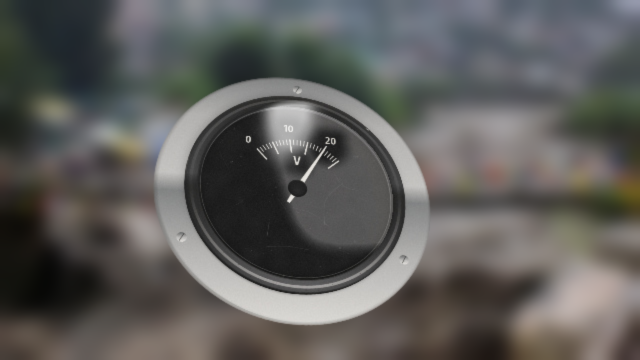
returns 20V
